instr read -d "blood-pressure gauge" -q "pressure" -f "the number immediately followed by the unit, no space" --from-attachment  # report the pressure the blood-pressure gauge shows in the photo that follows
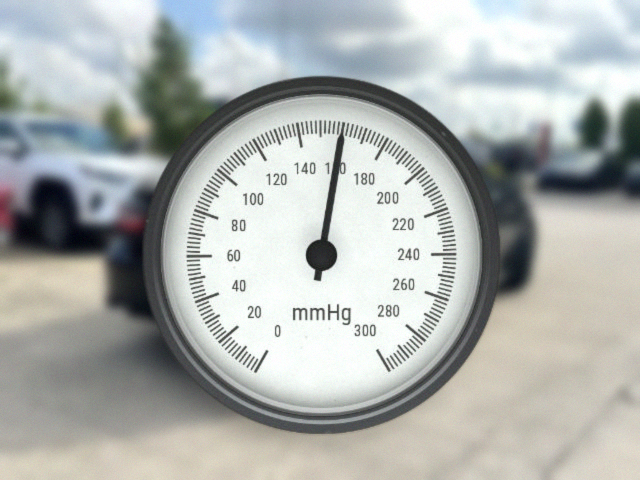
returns 160mmHg
